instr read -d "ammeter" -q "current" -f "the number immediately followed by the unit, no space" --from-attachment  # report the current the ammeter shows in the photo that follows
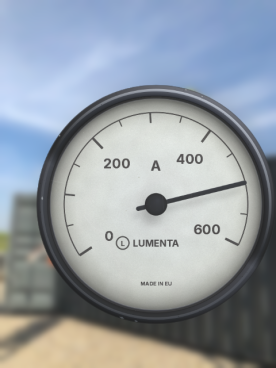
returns 500A
